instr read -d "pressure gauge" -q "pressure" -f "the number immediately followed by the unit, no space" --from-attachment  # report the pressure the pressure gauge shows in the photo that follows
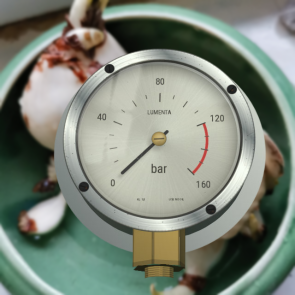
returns 0bar
